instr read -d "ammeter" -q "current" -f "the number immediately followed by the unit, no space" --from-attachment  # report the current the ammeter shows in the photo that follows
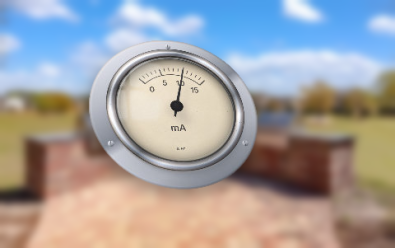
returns 10mA
